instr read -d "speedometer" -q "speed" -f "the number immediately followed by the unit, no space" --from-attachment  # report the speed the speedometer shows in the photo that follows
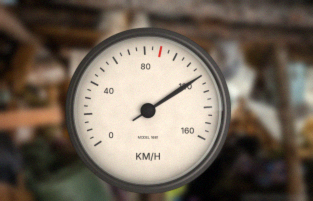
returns 120km/h
